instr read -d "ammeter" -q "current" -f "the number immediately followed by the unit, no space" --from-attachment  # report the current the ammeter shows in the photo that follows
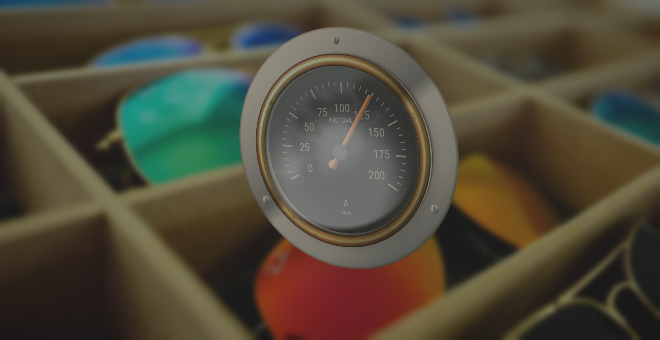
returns 125A
